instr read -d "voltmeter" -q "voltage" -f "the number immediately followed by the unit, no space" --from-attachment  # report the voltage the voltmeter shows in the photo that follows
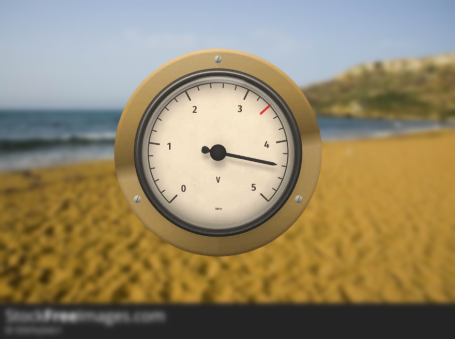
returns 4.4V
